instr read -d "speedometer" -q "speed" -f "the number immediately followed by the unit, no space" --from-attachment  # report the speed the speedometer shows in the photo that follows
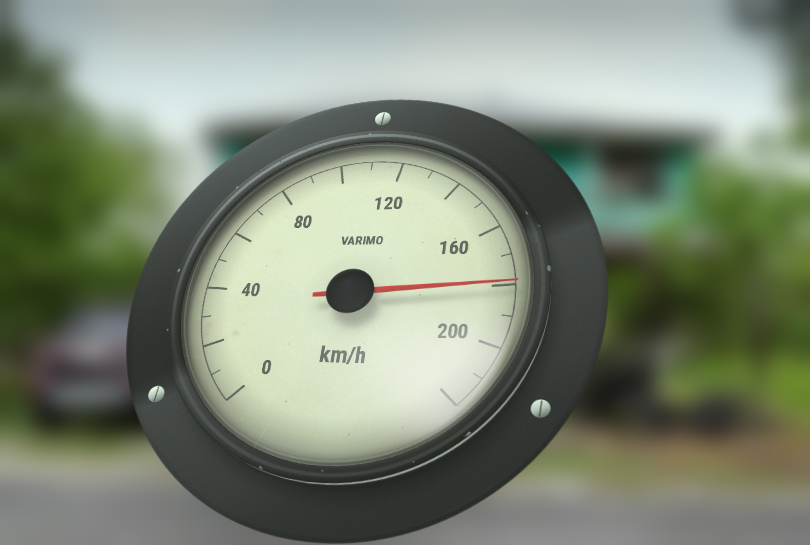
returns 180km/h
